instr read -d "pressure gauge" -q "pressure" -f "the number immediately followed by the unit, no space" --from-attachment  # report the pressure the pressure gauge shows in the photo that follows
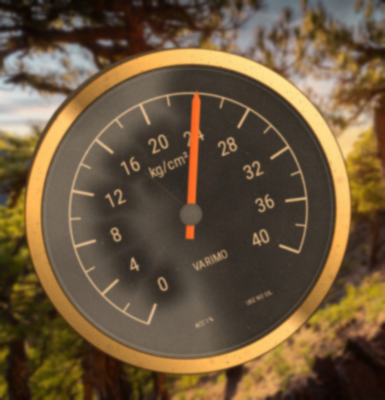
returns 24kg/cm²
